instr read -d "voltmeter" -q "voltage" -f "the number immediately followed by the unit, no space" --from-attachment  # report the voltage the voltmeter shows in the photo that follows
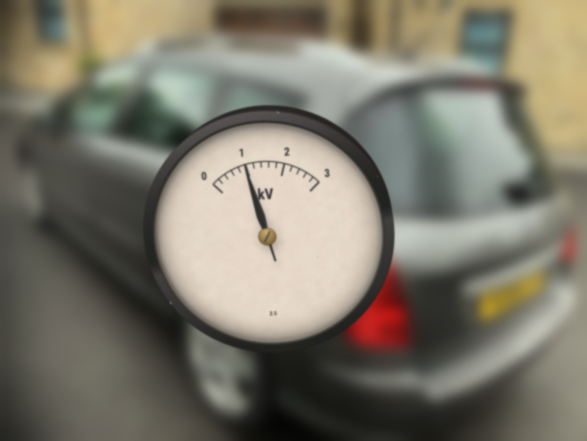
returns 1kV
